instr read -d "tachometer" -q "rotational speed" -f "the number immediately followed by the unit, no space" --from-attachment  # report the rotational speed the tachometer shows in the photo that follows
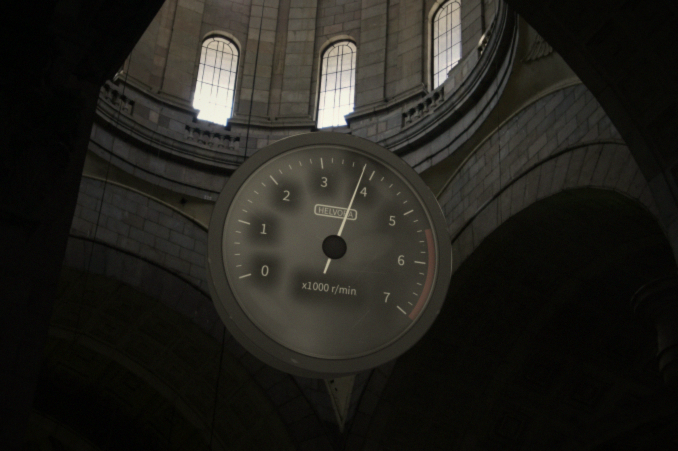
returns 3800rpm
